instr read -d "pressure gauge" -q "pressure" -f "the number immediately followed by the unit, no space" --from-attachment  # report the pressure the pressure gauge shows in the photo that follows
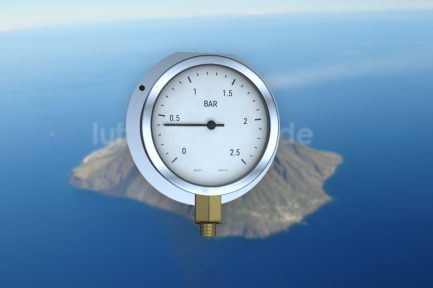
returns 0.4bar
